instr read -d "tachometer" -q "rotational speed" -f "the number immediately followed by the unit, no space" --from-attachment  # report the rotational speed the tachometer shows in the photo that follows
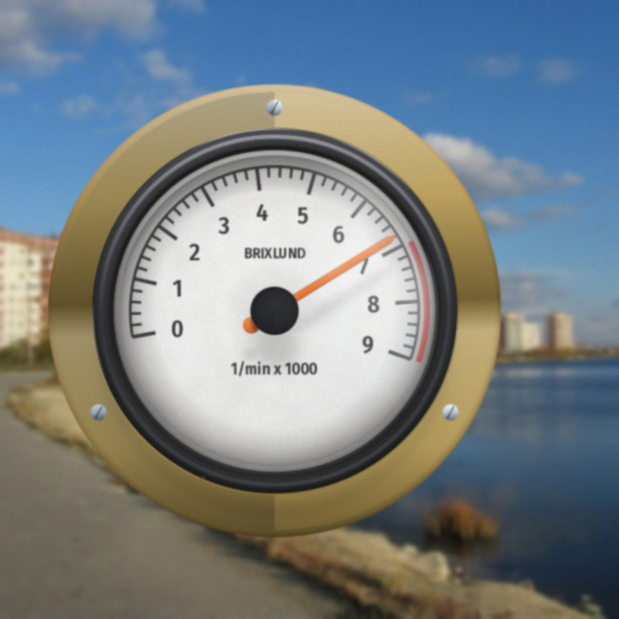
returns 6800rpm
